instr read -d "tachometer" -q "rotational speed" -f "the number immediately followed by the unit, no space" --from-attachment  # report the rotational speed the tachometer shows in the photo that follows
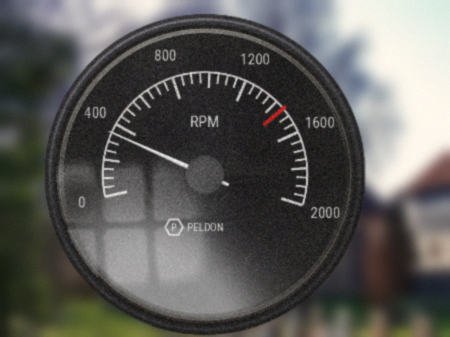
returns 350rpm
